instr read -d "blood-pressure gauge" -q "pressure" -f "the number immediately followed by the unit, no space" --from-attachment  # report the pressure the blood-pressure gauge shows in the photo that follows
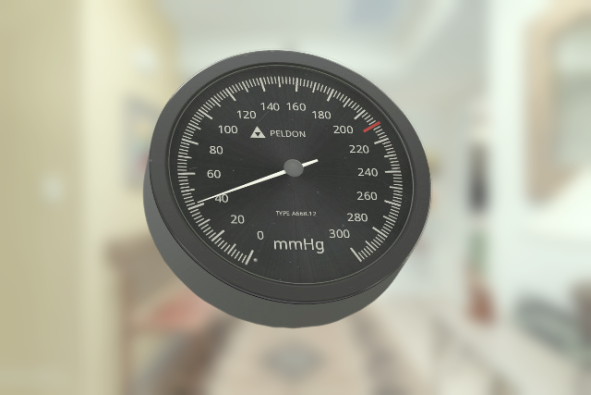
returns 40mmHg
